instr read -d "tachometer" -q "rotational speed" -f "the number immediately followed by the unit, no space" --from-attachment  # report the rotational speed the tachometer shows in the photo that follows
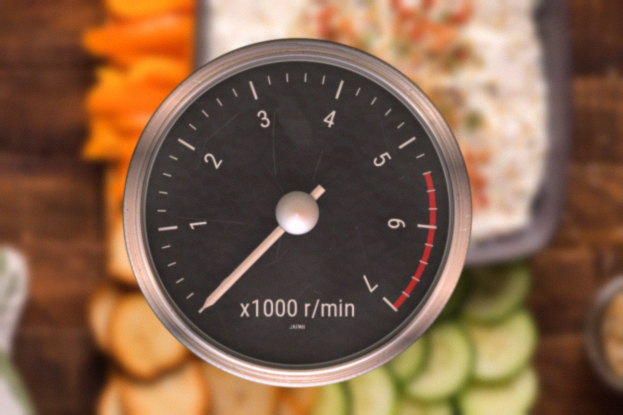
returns 0rpm
